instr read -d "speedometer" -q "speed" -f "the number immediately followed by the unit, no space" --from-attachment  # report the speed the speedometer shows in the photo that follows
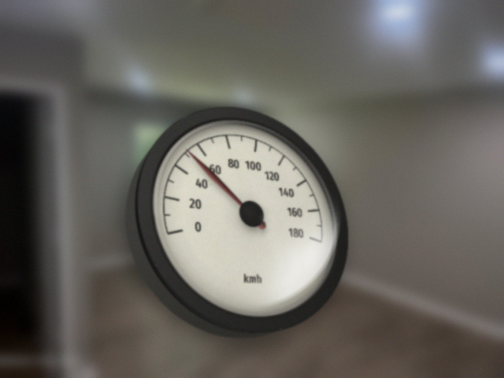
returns 50km/h
